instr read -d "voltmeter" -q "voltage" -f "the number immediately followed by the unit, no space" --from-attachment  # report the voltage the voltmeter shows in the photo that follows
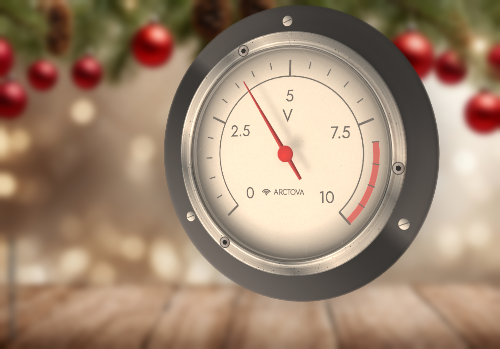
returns 3.75V
